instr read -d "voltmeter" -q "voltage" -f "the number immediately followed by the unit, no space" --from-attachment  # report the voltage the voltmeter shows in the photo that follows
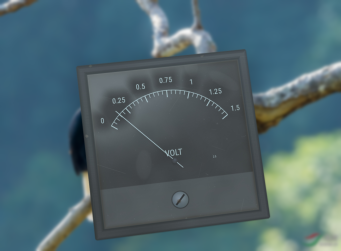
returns 0.15V
